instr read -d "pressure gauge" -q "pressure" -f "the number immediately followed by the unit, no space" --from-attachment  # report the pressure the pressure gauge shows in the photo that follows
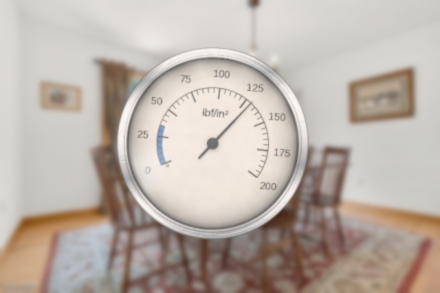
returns 130psi
